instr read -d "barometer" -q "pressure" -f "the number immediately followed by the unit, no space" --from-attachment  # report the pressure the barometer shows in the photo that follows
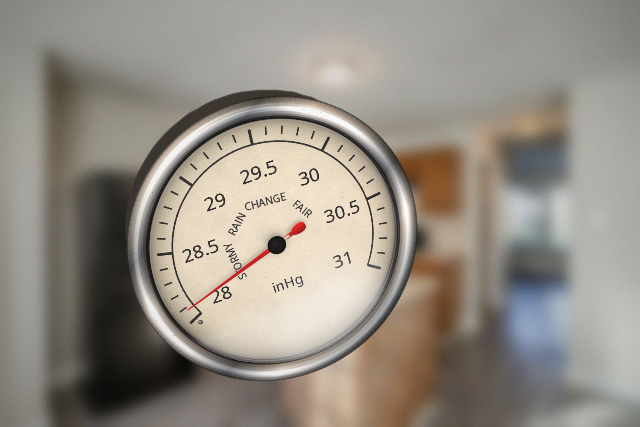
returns 28.1inHg
